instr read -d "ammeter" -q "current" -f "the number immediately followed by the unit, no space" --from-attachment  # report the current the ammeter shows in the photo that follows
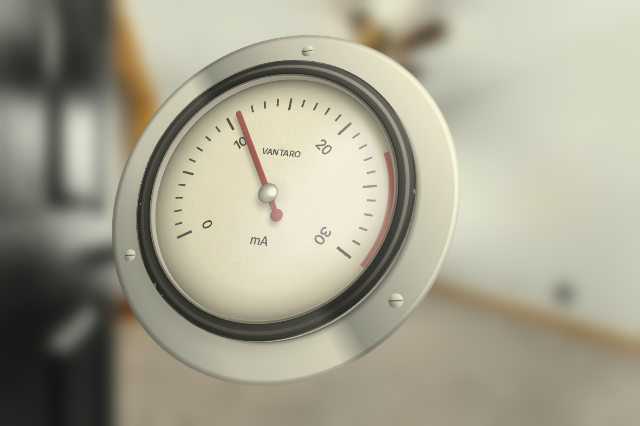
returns 11mA
